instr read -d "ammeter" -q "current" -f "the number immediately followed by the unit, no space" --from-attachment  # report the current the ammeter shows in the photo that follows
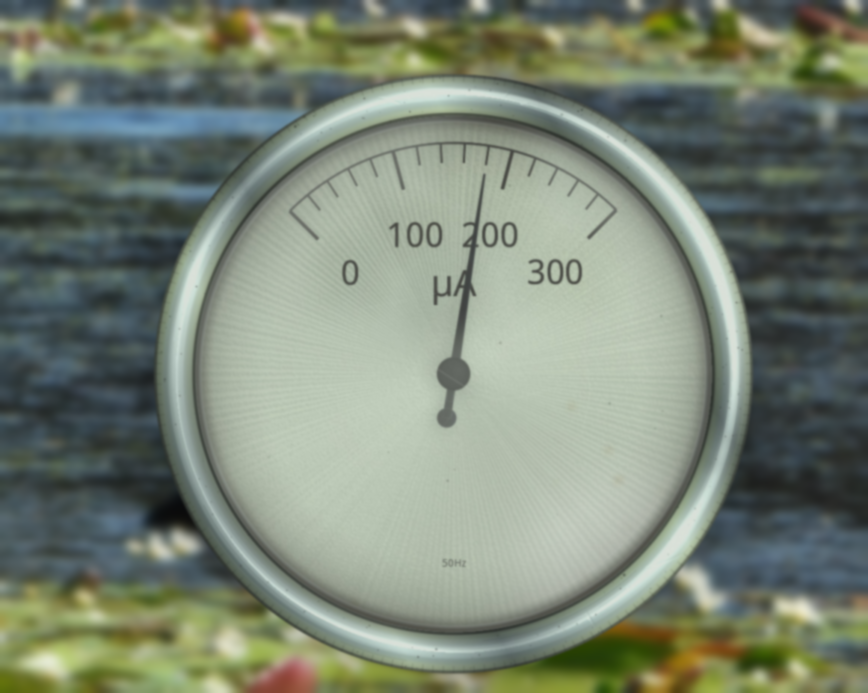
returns 180µA
